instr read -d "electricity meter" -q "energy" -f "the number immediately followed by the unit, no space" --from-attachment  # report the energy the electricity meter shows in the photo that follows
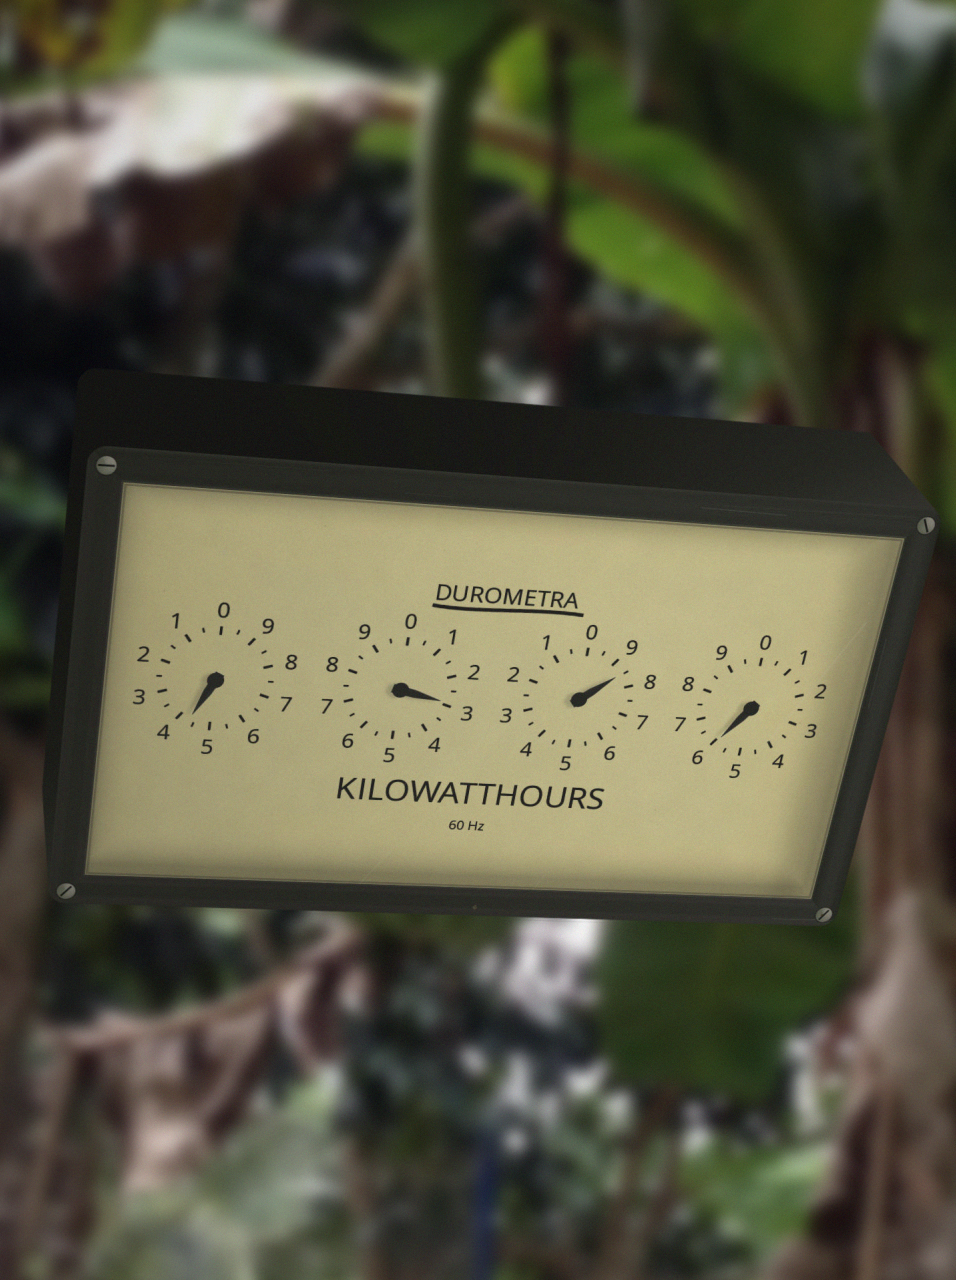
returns 4286kWh
